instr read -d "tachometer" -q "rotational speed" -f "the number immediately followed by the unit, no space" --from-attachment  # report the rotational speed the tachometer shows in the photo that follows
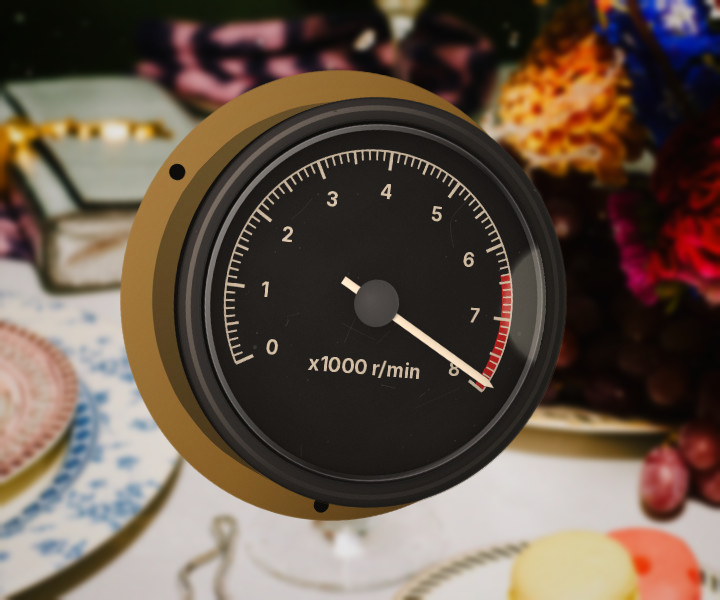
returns 7900rpm
